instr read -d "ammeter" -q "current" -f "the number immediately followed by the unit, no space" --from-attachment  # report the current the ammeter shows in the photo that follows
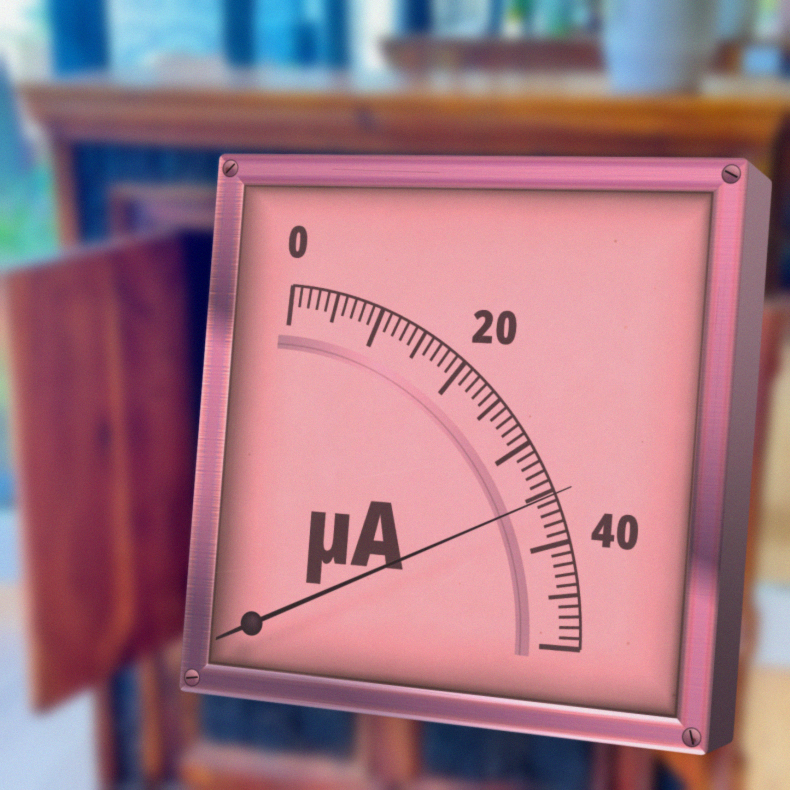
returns 35.5µA
